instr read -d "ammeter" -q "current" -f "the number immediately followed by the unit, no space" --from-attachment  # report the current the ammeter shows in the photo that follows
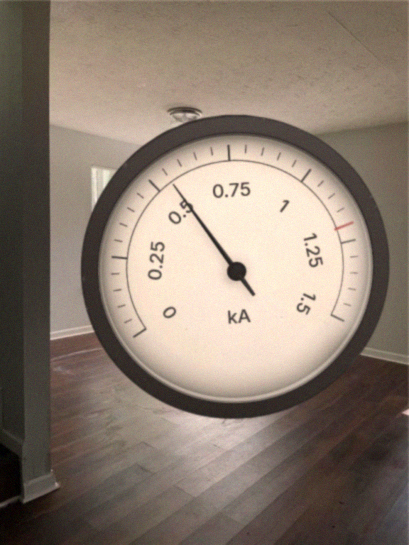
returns 0.55kA
